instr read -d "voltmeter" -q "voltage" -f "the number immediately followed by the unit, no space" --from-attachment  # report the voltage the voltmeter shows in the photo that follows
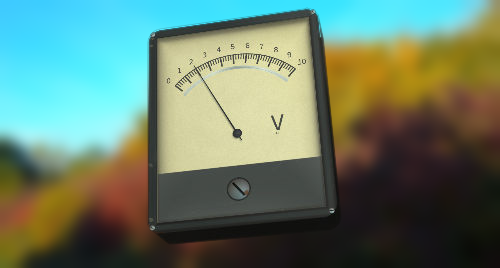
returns 2V
